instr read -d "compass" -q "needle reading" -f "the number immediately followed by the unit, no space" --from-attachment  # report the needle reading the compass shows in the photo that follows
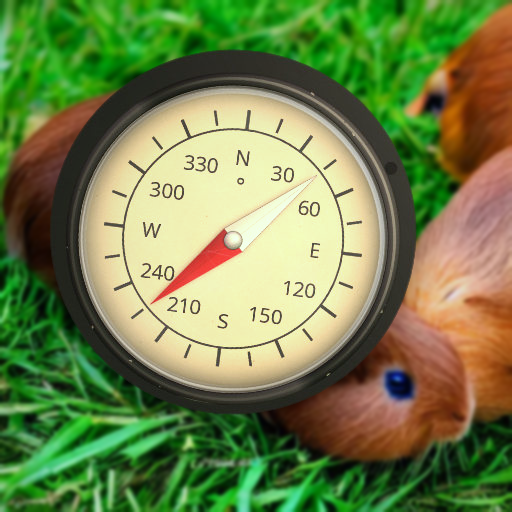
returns 225°
